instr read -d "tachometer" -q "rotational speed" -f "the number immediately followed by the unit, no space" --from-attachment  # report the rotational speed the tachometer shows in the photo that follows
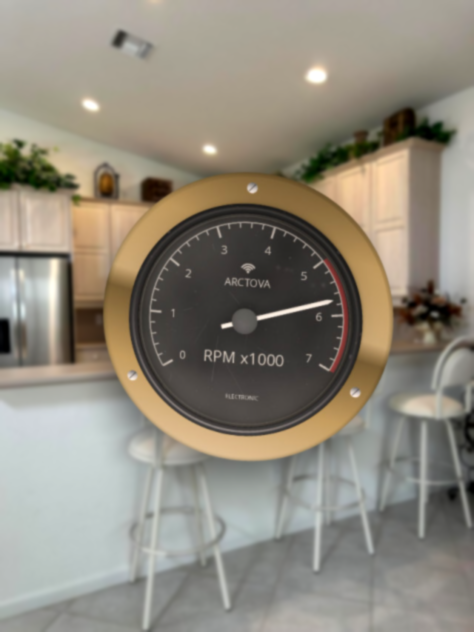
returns 5700rpm
